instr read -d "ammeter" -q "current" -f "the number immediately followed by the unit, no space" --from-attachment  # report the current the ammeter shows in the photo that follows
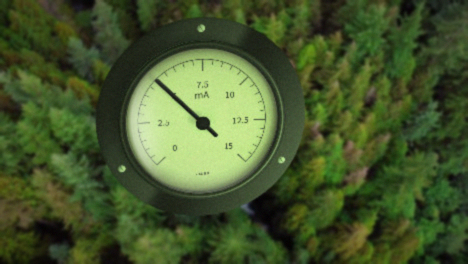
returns 5mA
